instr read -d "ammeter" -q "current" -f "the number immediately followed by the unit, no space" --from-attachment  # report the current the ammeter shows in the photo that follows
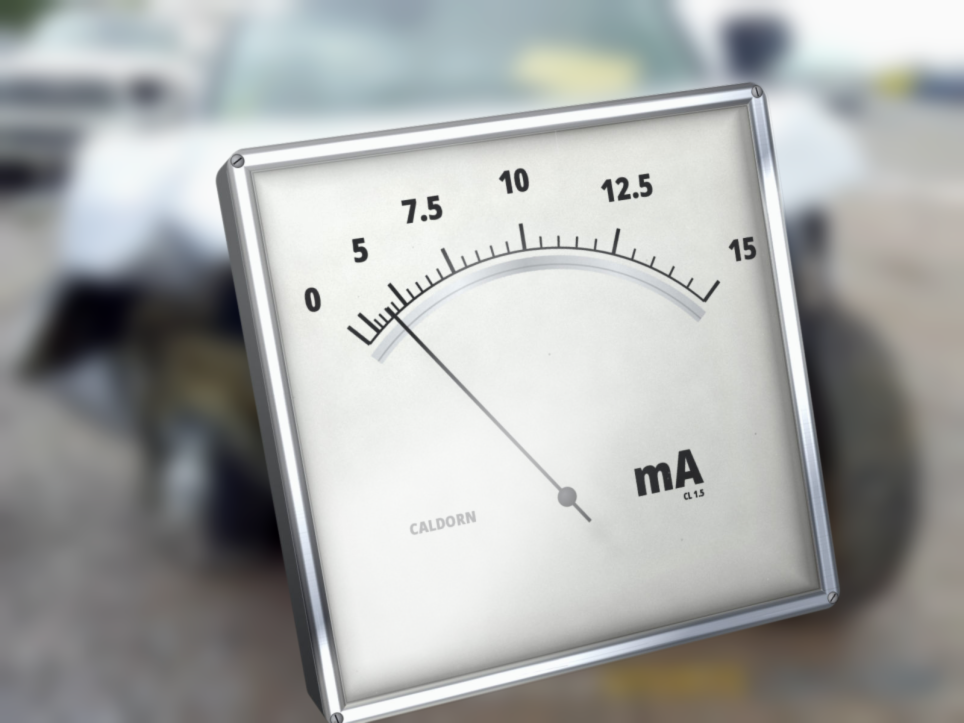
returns 4mA
